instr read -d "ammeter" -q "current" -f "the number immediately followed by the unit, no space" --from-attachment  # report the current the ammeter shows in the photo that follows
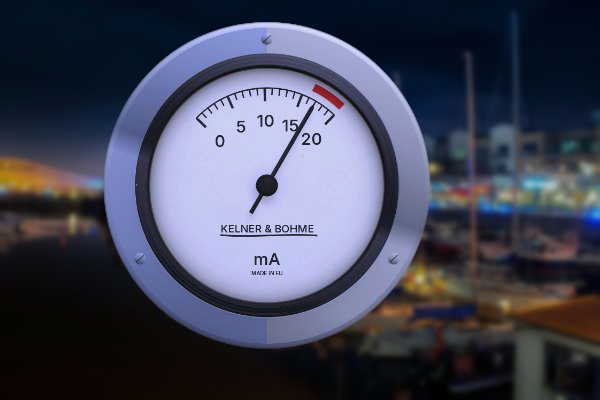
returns 17mA
